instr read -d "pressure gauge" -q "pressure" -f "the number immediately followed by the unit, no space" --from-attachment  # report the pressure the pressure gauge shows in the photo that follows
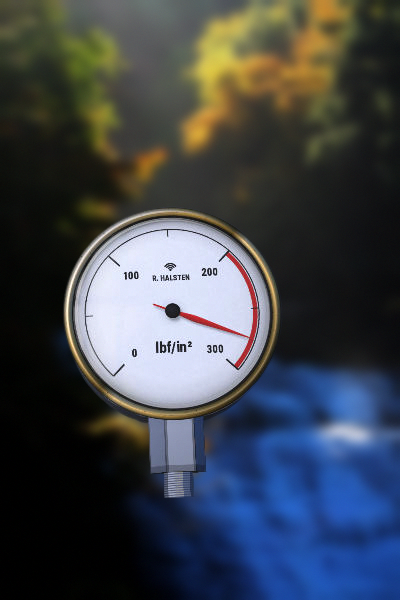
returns 275psi
